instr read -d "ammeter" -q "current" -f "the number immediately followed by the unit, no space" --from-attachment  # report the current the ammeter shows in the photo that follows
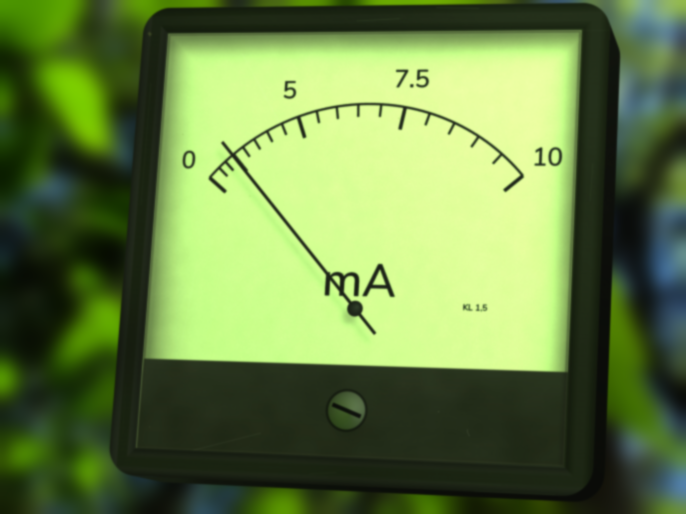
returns 2.5mA
